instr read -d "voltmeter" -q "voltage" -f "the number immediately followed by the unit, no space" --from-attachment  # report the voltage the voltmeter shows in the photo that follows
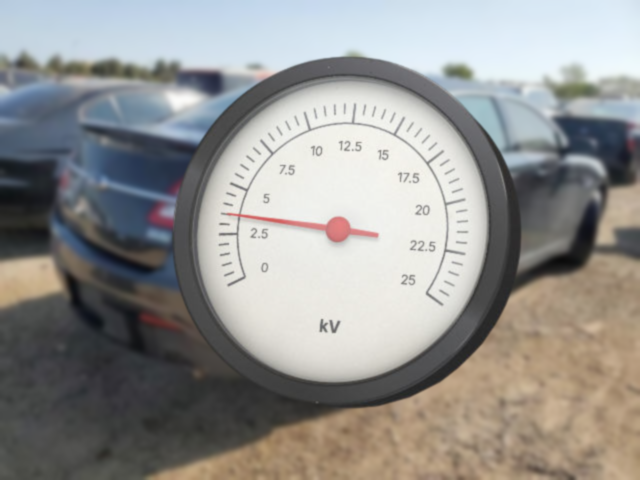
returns 3.5kV
